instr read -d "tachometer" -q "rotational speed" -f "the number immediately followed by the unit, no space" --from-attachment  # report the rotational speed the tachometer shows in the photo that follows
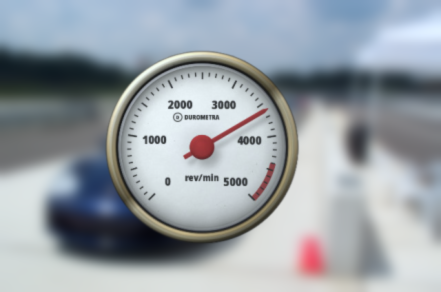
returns 3600rpm
